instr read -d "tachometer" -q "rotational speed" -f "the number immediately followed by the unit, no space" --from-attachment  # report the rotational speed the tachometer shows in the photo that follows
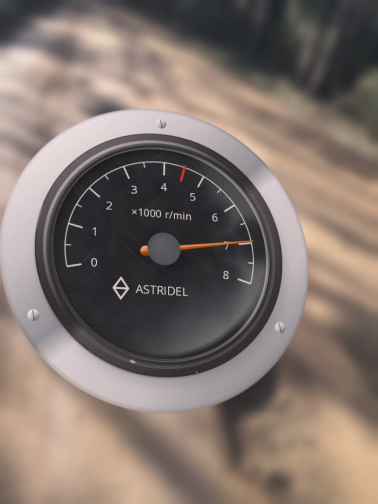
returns 7000rpm
